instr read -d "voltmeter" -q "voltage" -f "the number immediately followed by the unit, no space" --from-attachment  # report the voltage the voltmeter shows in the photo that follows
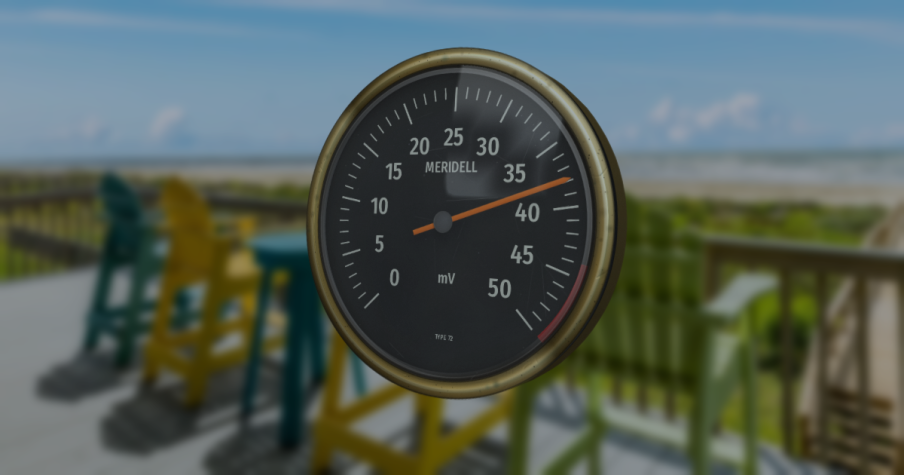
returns 38mV
